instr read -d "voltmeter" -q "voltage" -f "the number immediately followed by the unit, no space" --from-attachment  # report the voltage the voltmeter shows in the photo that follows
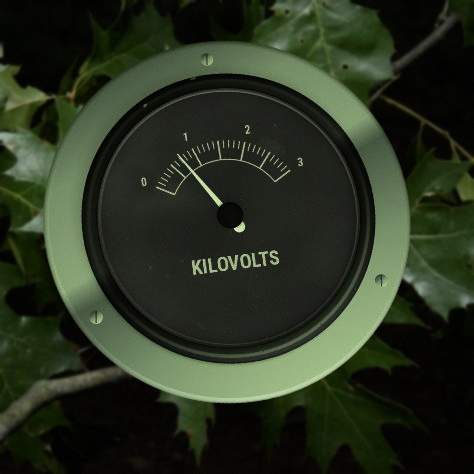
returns 0.7kV
